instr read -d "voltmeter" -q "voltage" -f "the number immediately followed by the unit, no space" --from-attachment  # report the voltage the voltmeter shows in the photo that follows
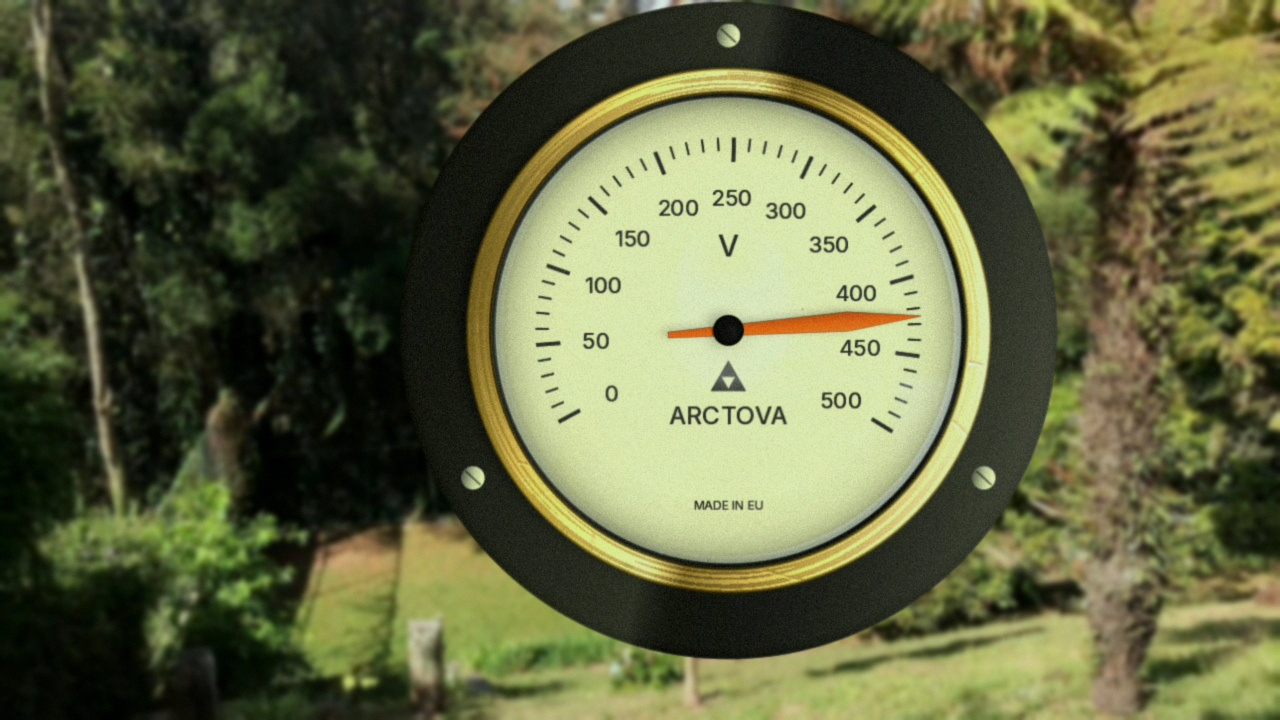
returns 425V
